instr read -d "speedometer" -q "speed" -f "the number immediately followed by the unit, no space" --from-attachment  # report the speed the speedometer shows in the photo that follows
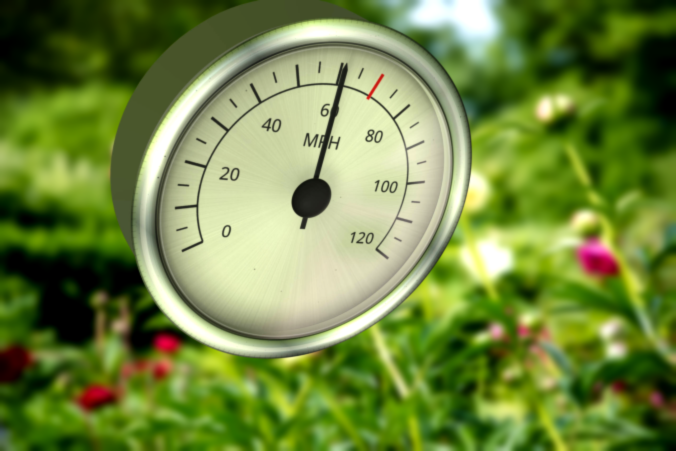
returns 60mph
